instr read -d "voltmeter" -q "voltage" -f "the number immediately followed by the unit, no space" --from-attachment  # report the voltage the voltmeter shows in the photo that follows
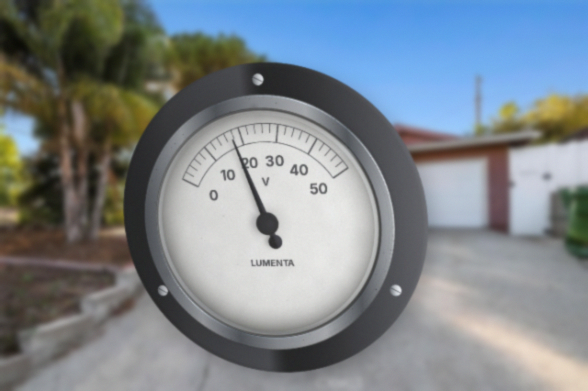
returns 18V
